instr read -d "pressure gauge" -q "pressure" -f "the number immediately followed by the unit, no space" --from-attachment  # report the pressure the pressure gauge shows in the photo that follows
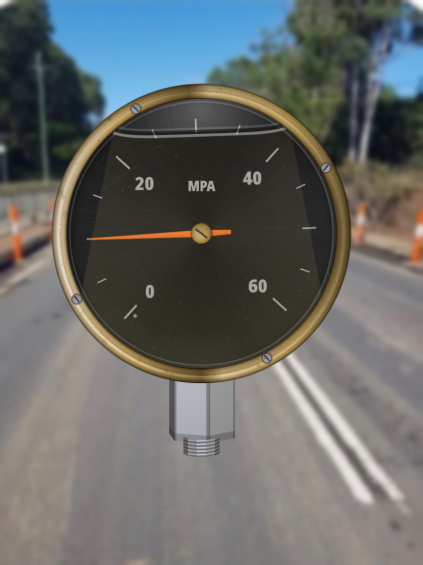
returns 10MPa
